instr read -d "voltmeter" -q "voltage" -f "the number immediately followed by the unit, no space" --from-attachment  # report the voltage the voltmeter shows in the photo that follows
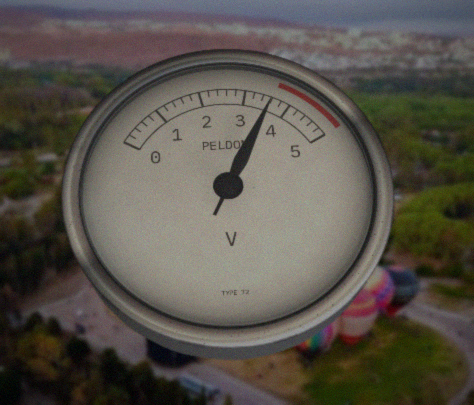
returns 3.6V
